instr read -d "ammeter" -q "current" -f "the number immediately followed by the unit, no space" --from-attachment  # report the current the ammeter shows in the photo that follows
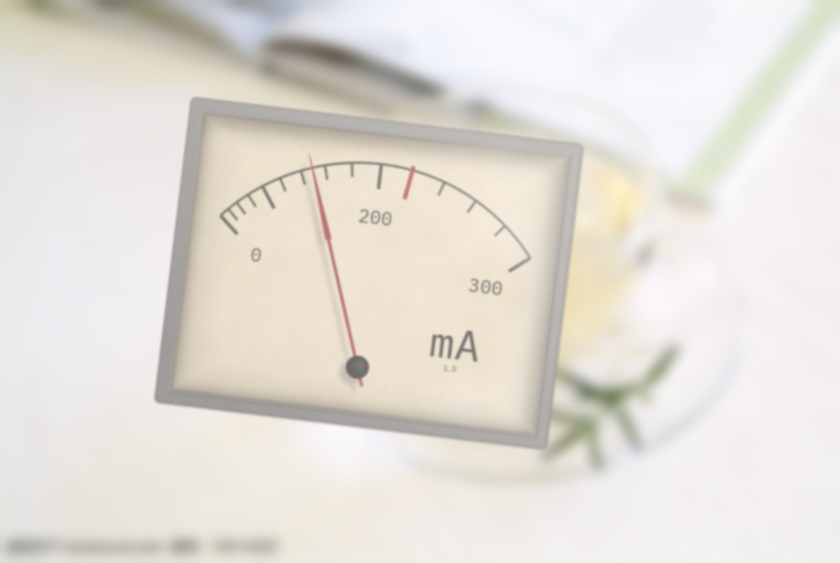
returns 150mA
